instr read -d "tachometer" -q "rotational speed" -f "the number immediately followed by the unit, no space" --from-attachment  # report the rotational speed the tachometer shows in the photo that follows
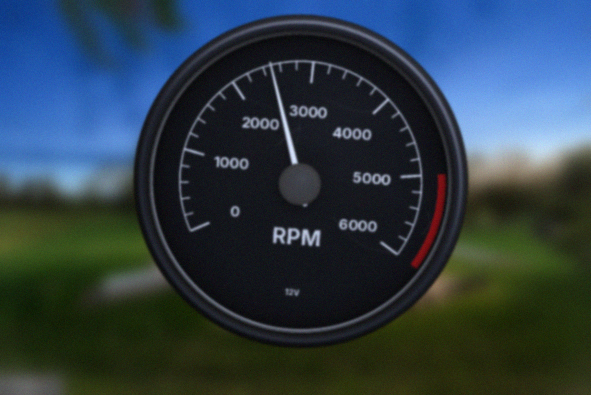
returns 2500rpm
